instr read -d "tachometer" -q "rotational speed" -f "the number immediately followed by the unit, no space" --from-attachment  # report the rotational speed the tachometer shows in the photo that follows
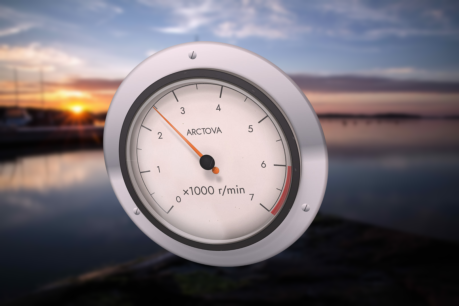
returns 2500rpm
